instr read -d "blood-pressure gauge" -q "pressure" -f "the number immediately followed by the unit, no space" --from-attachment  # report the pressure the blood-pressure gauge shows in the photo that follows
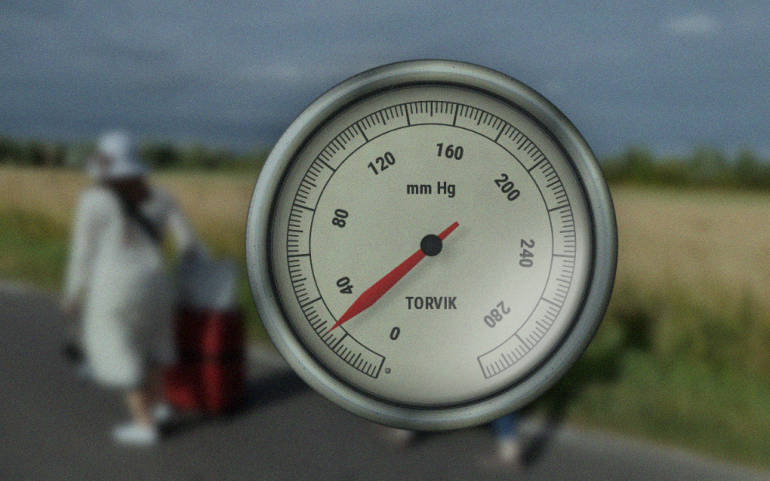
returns 26mmHg
